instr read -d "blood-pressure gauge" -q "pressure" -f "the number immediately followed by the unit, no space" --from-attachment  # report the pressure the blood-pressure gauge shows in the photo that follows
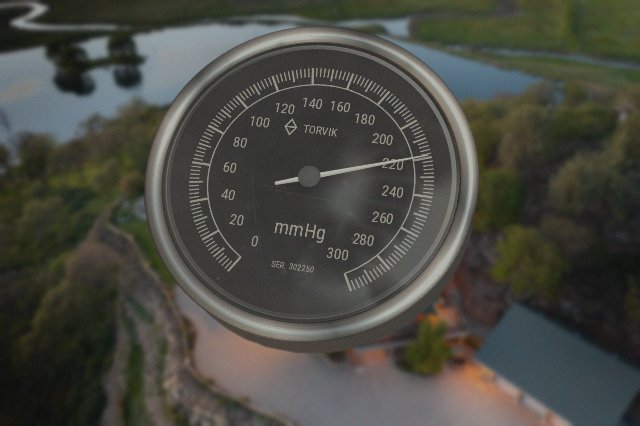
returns 220mmHg
